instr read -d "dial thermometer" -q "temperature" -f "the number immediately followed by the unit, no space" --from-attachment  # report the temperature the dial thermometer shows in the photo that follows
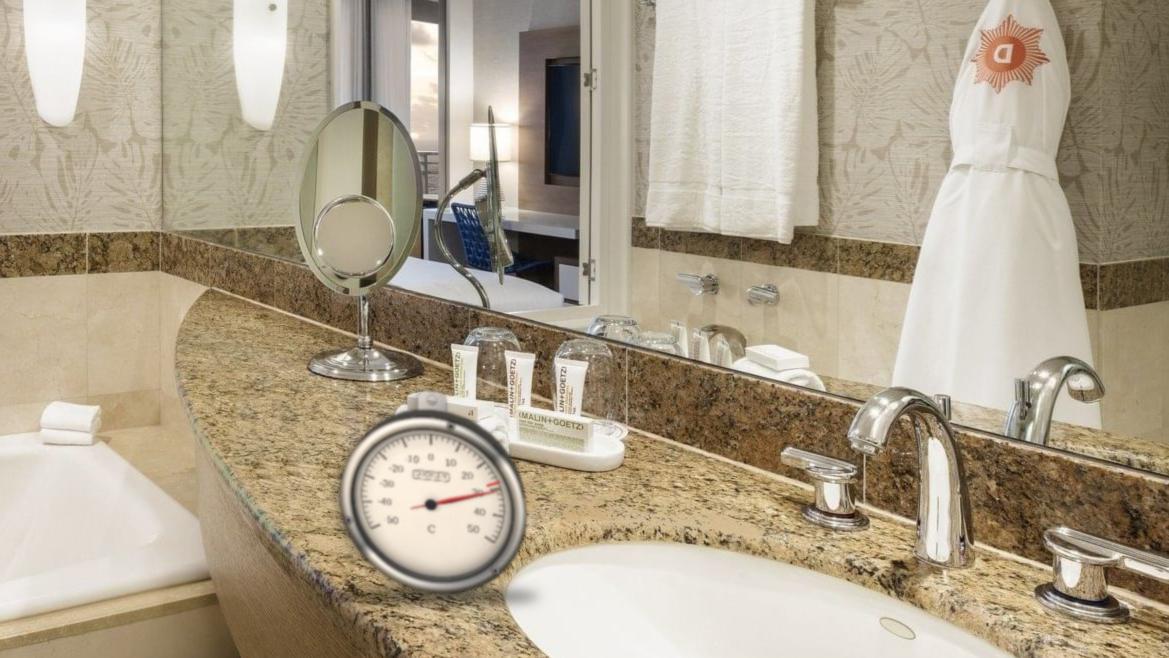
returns 30°C
